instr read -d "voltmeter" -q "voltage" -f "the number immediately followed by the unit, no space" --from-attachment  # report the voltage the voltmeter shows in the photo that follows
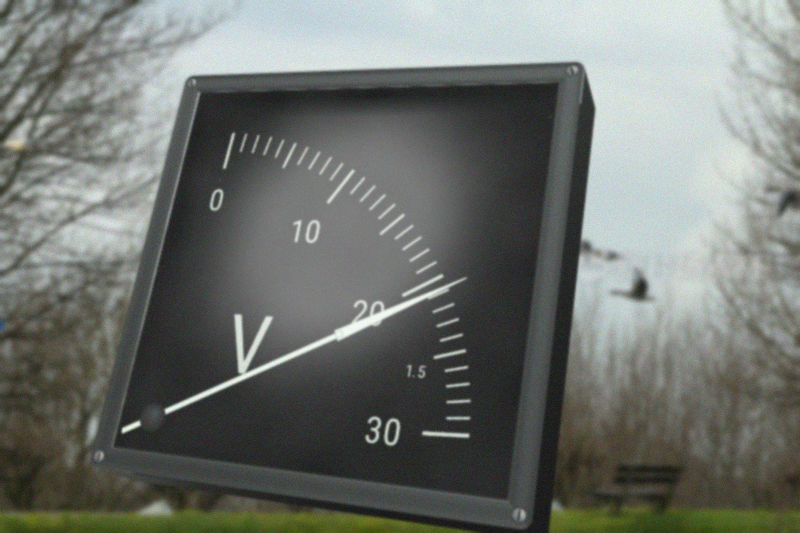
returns 21V
